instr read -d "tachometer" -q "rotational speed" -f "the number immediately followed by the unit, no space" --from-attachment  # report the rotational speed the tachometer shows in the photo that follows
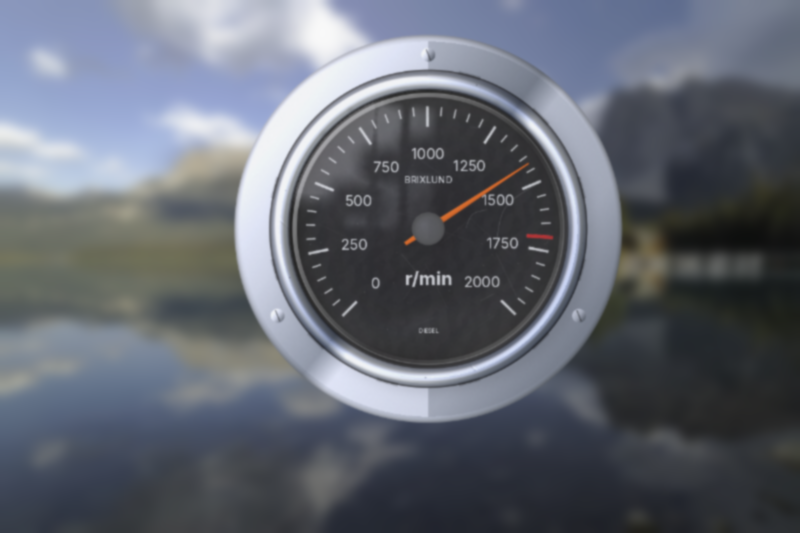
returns 1425rpm
